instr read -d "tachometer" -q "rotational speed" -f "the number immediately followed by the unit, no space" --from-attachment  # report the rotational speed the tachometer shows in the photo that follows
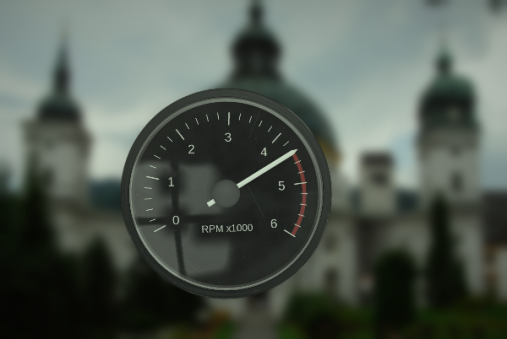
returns 4400rpm
